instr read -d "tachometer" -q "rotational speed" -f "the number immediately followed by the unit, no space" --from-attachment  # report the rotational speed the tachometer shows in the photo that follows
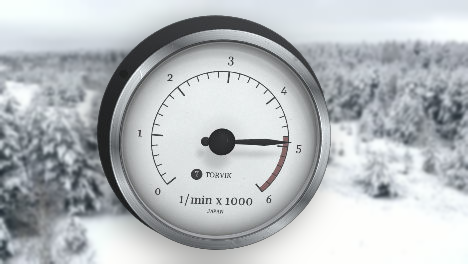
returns 4900rpm
